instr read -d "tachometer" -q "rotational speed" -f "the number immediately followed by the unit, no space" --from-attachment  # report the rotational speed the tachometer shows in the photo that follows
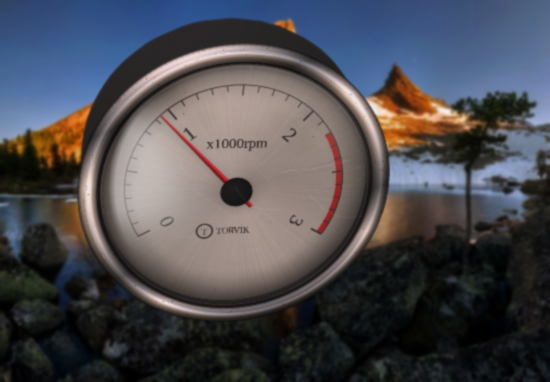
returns 950rpm
